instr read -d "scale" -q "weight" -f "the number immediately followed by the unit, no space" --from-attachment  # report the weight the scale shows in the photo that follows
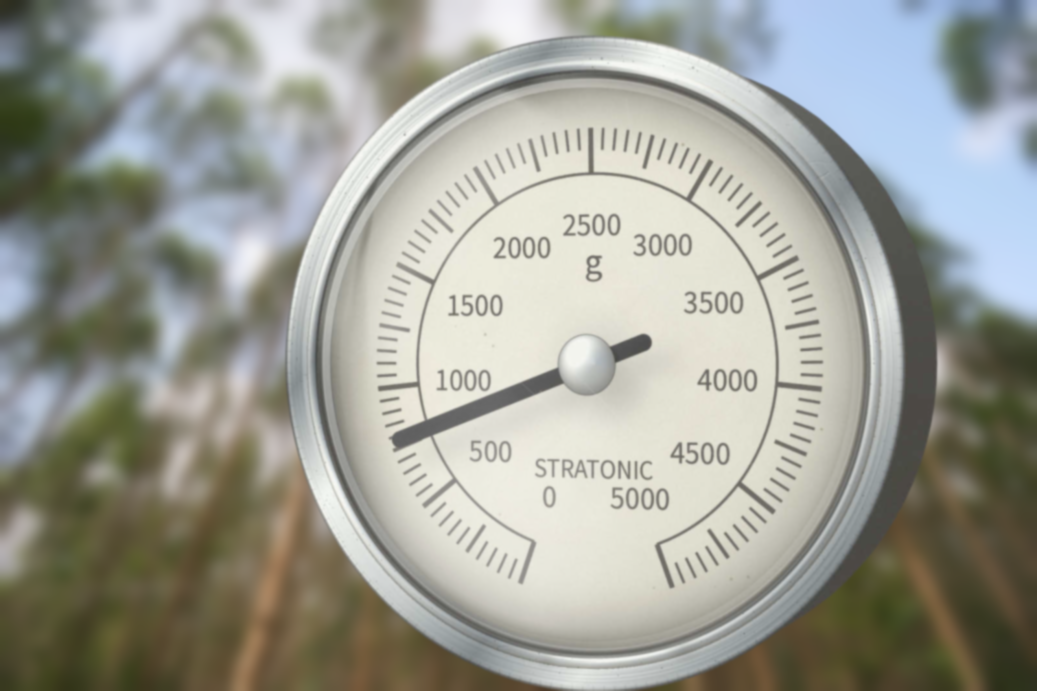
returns 775g
